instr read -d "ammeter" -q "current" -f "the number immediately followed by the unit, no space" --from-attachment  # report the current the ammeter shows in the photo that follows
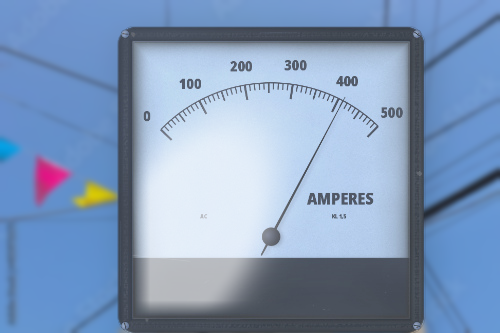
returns 410A
